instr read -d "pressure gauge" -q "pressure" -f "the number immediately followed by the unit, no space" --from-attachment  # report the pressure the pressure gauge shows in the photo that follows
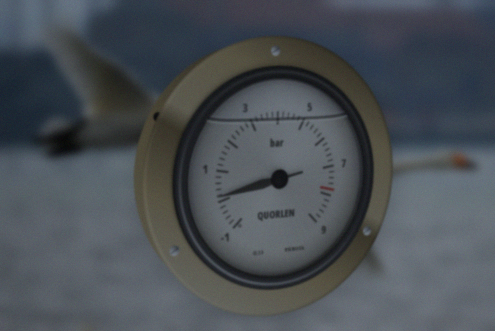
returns 0.2bar
